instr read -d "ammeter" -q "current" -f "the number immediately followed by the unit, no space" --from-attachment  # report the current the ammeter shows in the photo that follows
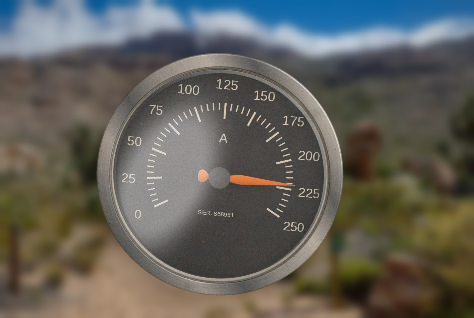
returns 220A
